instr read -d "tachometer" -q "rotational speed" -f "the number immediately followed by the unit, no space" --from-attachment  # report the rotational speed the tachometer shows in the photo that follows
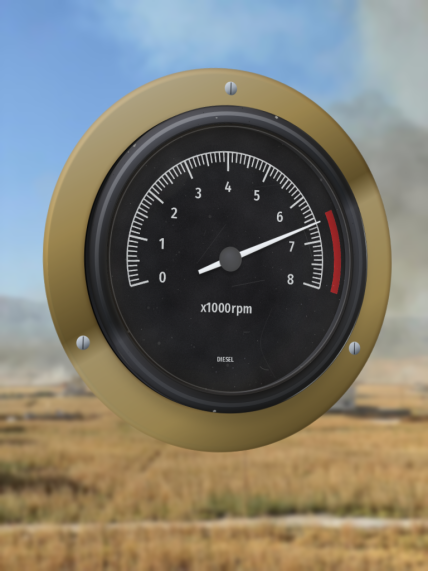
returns 6600rpm
